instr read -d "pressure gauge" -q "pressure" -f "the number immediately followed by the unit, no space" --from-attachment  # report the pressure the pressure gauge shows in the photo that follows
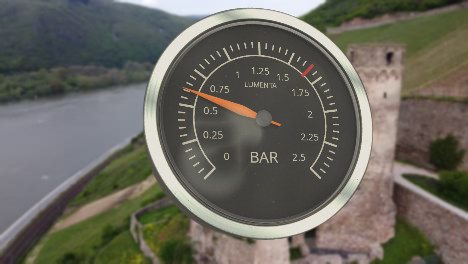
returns 0.6bar
